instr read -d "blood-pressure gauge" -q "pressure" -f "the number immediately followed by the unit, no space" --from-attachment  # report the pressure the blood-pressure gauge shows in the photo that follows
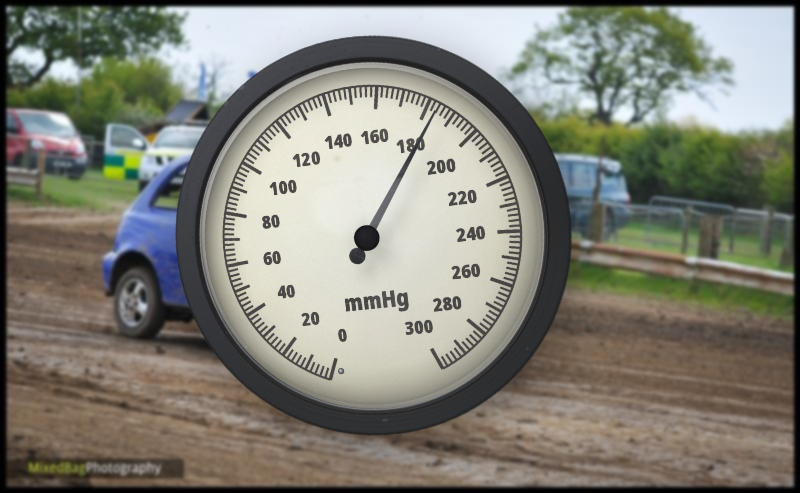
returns 184mmHg
